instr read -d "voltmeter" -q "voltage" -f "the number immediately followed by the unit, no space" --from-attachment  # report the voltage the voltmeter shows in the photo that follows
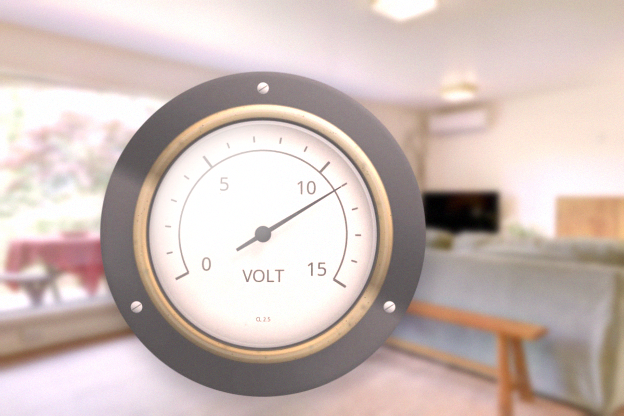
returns 11V
